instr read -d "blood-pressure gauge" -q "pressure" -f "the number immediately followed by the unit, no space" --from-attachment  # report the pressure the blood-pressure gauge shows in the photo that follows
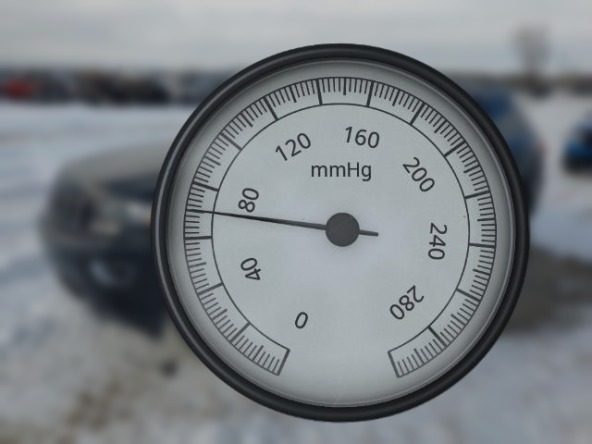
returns 70mmHg
